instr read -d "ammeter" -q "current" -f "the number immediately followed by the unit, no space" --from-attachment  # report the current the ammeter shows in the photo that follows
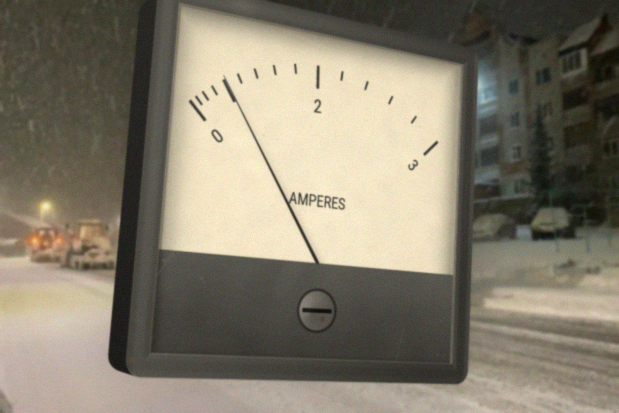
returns 1A
